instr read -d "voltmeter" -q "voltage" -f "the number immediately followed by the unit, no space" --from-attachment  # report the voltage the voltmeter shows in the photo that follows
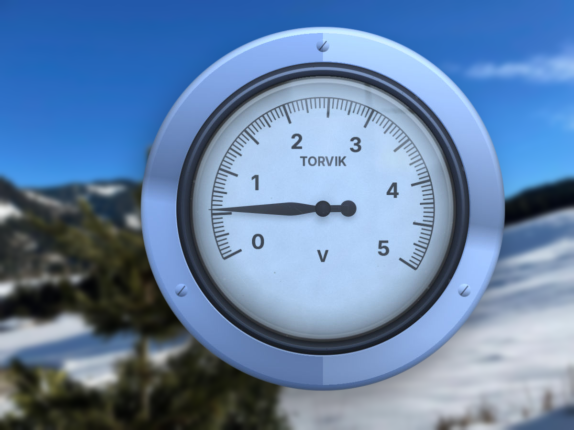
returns 0.55V
